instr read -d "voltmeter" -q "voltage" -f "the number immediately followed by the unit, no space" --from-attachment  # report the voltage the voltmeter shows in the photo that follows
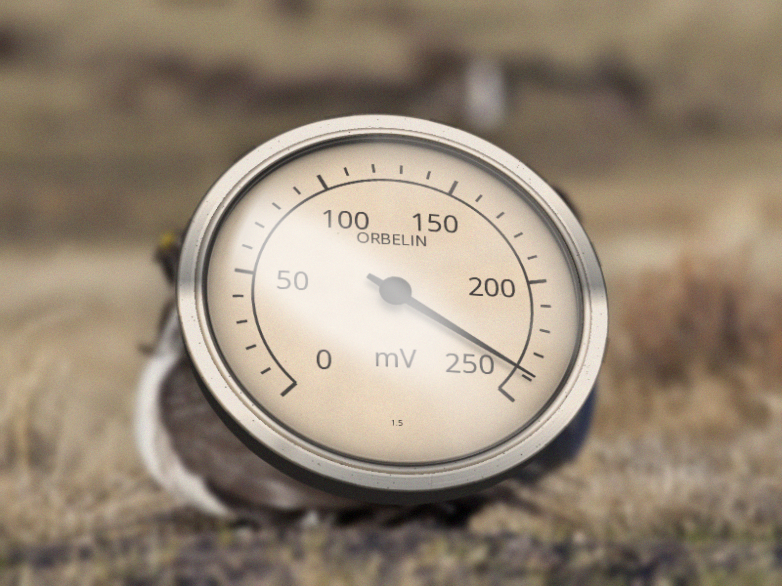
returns 240mV
